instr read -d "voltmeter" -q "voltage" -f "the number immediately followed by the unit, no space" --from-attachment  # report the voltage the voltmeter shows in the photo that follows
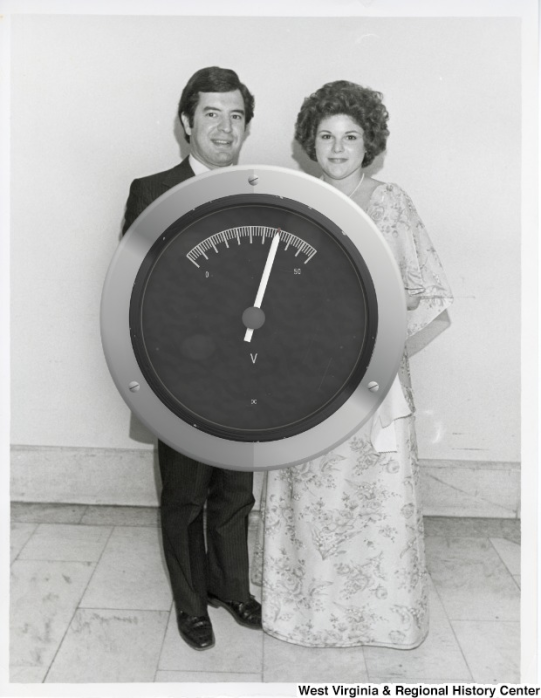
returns 35V
